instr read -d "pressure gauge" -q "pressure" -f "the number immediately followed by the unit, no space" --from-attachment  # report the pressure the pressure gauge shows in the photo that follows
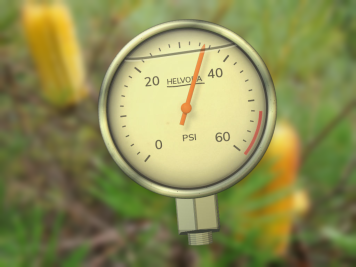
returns 35psi
